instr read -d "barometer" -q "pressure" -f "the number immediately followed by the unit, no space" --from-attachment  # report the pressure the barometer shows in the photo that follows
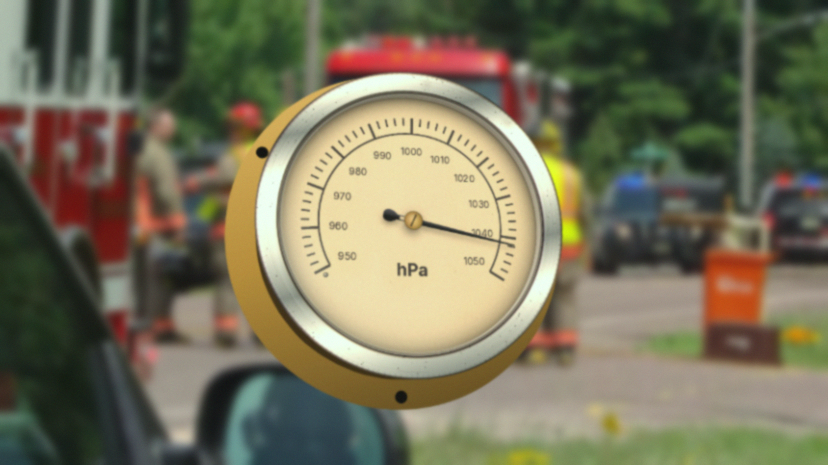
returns 1042hPa
